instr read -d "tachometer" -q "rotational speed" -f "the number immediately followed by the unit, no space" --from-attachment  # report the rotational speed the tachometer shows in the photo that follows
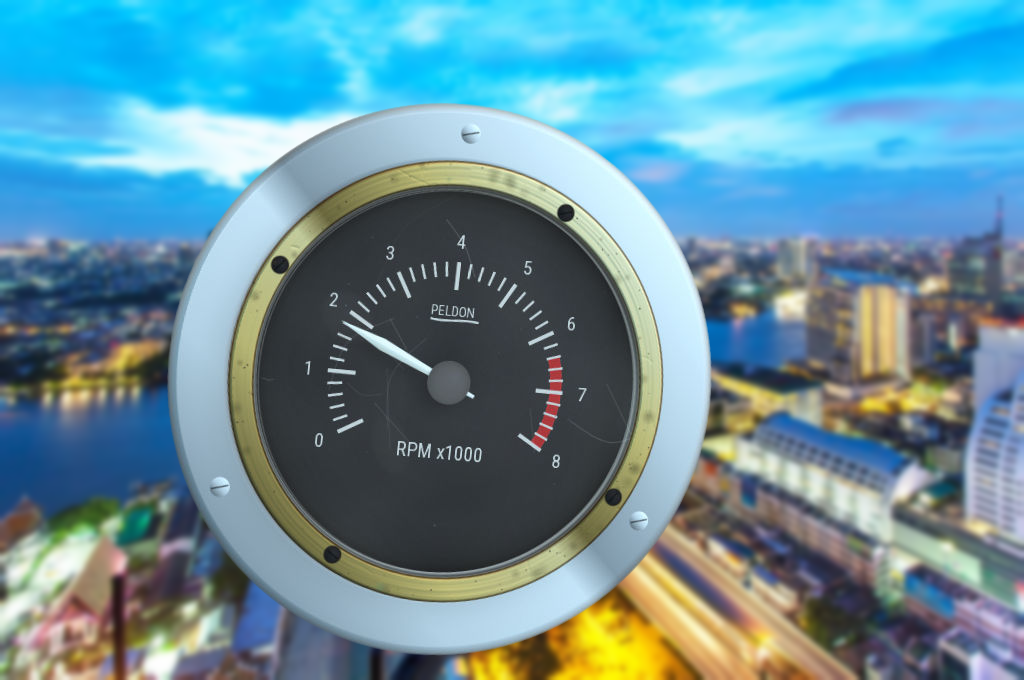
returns 1800rpm
